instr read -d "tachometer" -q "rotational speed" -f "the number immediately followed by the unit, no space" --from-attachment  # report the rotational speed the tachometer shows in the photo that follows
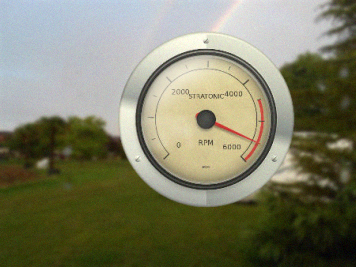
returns 5500rpm
